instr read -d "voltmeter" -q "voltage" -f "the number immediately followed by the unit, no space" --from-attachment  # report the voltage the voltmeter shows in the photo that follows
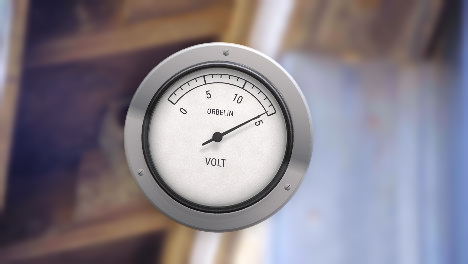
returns 14.5V
